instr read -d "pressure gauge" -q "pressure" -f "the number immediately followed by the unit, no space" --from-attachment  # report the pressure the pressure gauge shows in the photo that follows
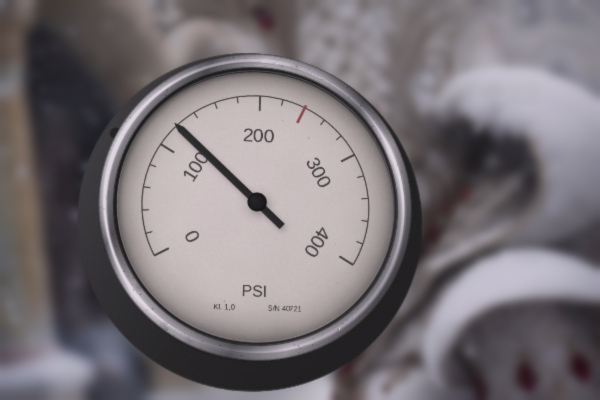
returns 120psi
